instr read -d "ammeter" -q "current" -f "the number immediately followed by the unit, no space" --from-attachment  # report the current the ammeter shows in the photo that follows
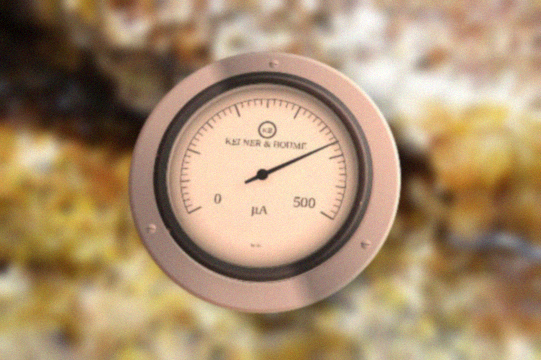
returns 380µA
